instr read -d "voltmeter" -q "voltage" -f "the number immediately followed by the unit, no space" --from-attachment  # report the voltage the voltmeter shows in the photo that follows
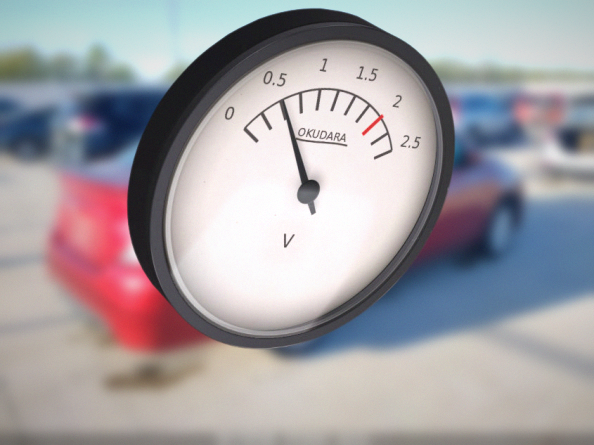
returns 0.5V
